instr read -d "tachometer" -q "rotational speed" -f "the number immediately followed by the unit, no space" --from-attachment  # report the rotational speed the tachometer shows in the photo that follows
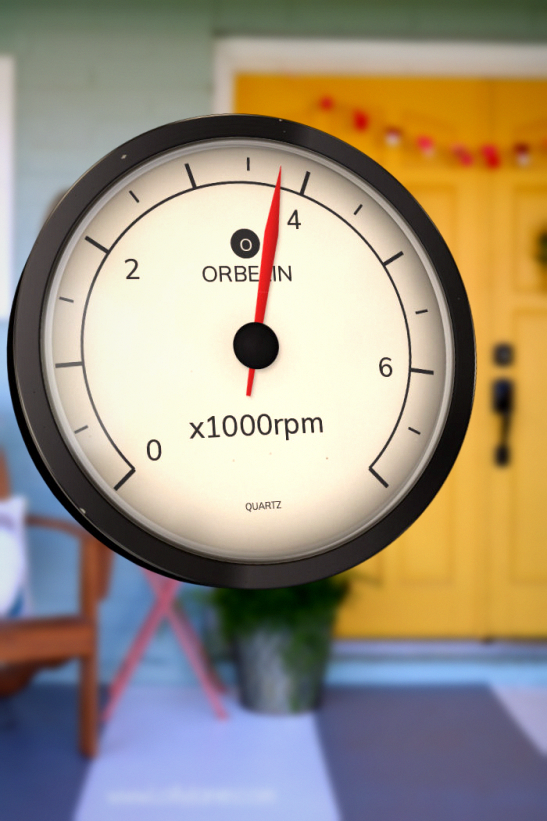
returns 3750rpm
